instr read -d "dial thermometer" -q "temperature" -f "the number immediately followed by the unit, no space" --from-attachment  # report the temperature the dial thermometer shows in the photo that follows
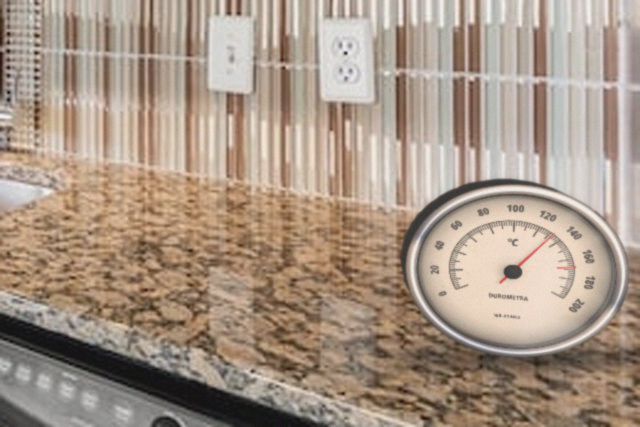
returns 130°C
